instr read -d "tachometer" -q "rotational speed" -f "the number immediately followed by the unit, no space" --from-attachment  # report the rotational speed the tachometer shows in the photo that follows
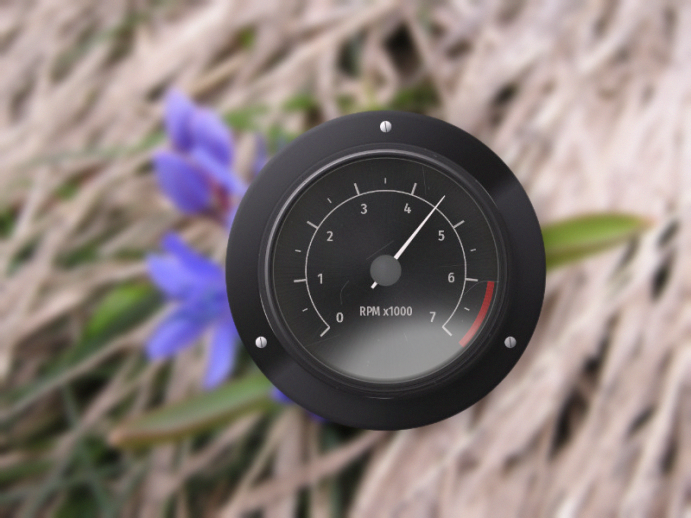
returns 4500rpm
